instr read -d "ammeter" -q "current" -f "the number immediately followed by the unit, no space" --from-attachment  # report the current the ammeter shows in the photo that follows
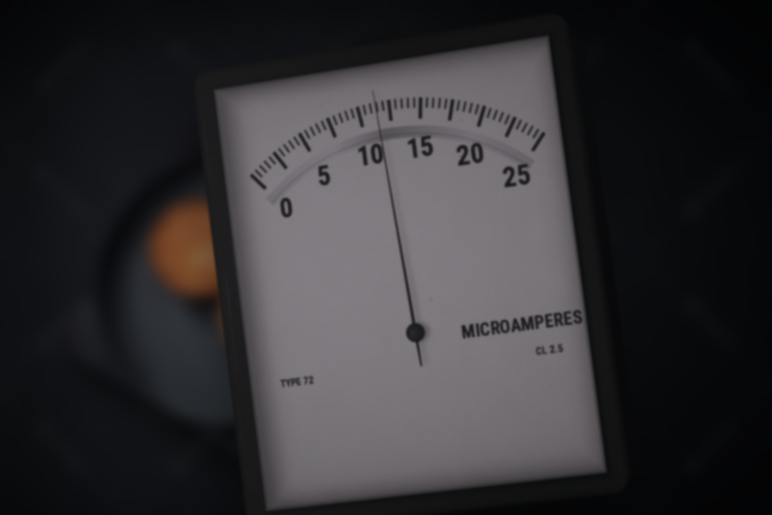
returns 11.5µA
